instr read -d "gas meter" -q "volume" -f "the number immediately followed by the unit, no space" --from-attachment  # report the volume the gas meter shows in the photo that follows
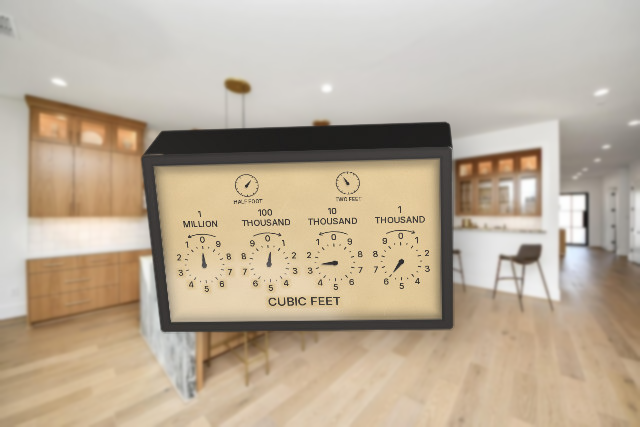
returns 2600ft³
